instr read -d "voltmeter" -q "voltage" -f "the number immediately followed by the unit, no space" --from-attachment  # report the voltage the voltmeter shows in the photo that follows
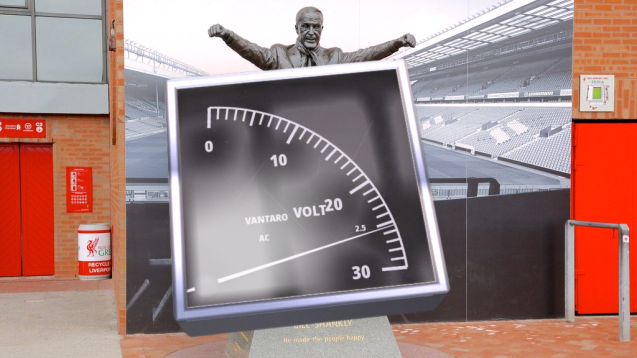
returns 25.5V
